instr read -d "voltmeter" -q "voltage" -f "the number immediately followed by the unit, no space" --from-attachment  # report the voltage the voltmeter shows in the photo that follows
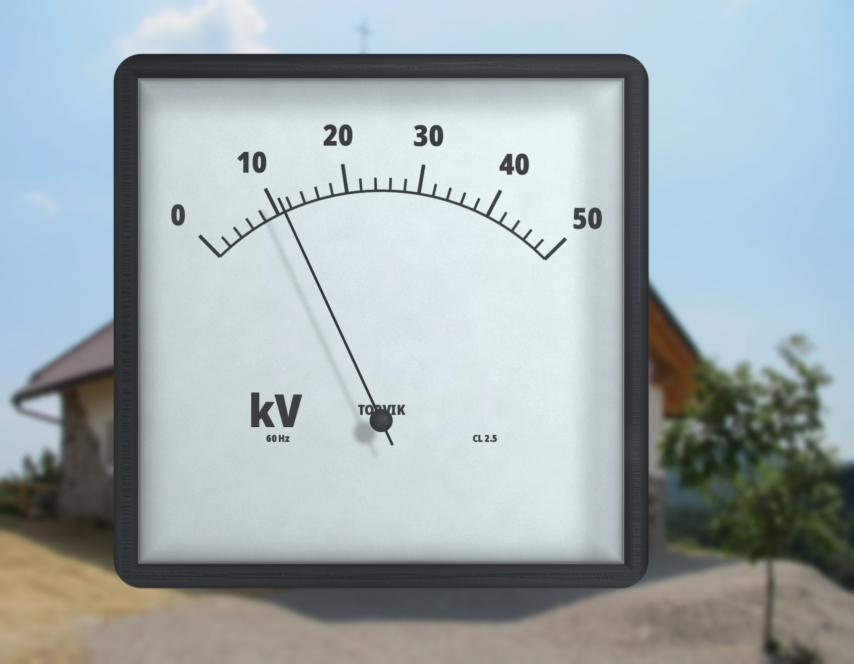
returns 11kV
